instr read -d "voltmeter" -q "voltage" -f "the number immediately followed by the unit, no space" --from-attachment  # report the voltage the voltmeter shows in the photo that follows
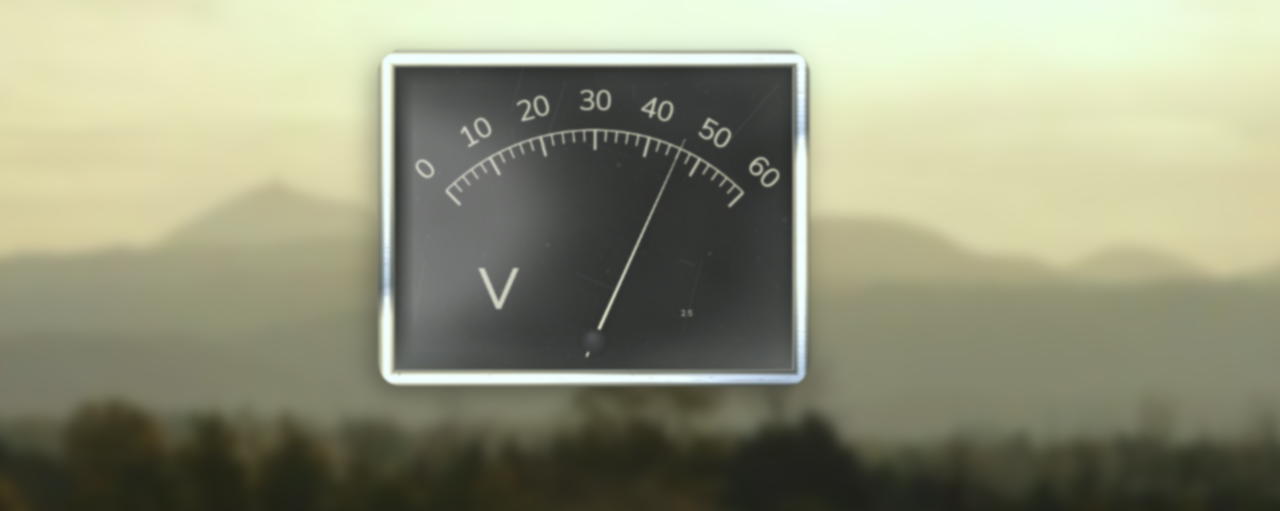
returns 46V
